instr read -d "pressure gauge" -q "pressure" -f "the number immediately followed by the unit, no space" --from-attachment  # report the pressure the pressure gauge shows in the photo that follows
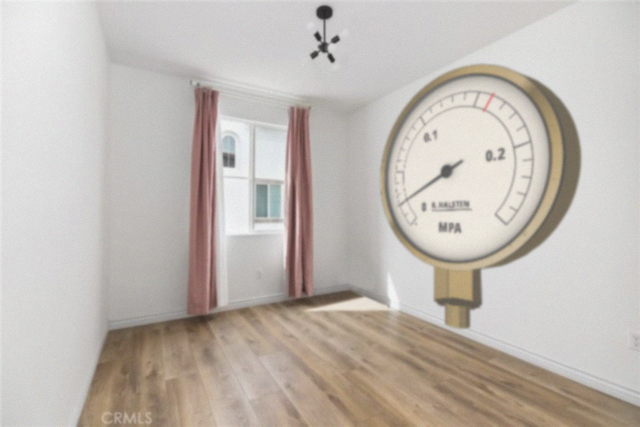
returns 0.02MPa
